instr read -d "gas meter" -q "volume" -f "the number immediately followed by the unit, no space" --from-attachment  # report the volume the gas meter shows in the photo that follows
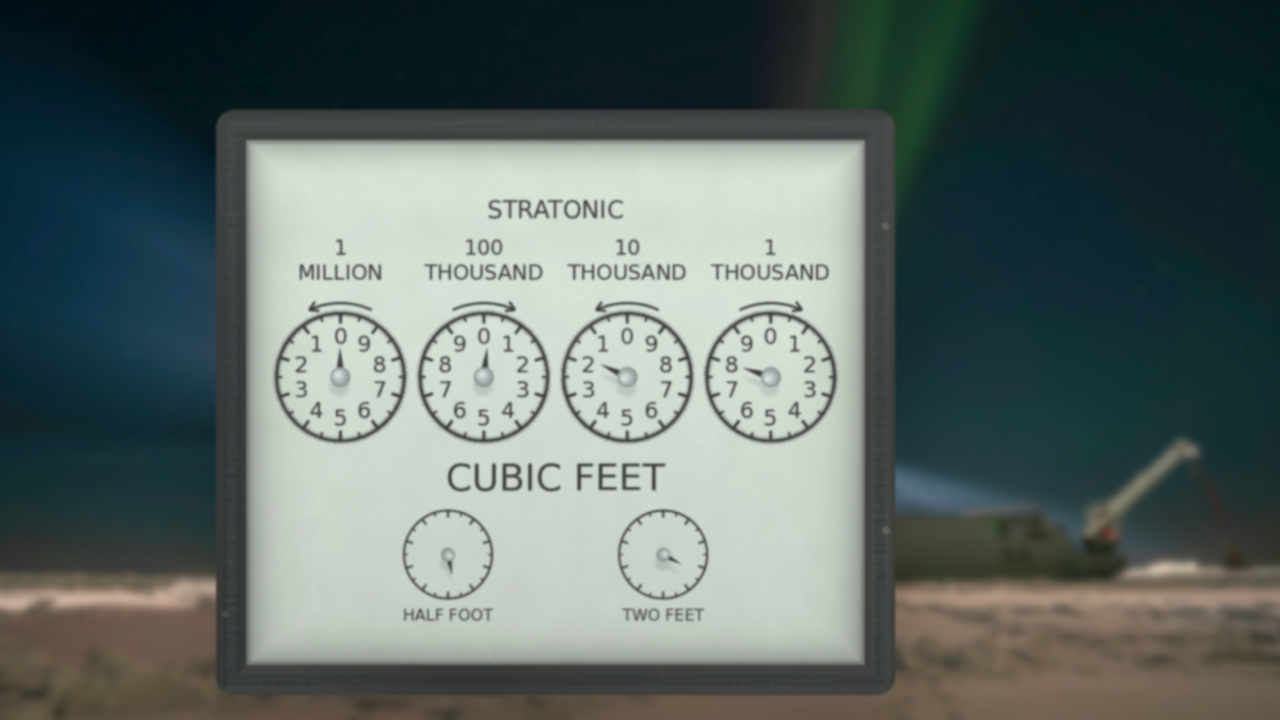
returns 1800ft³
